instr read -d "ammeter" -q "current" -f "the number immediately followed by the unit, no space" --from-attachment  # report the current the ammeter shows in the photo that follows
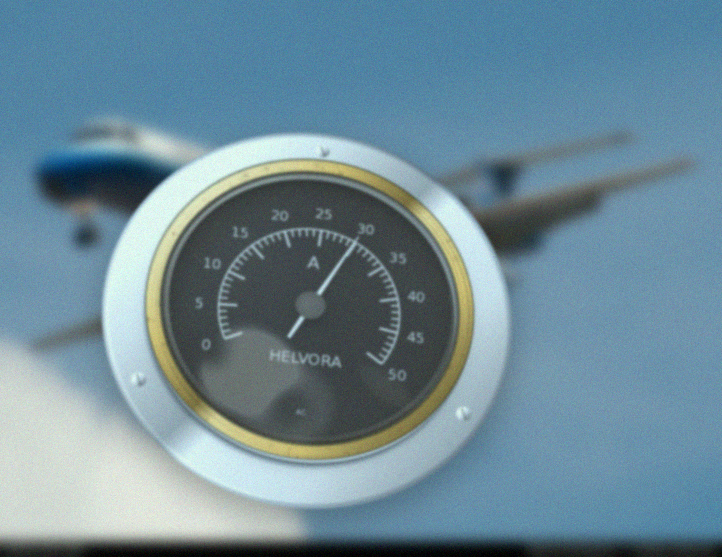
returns 30A
